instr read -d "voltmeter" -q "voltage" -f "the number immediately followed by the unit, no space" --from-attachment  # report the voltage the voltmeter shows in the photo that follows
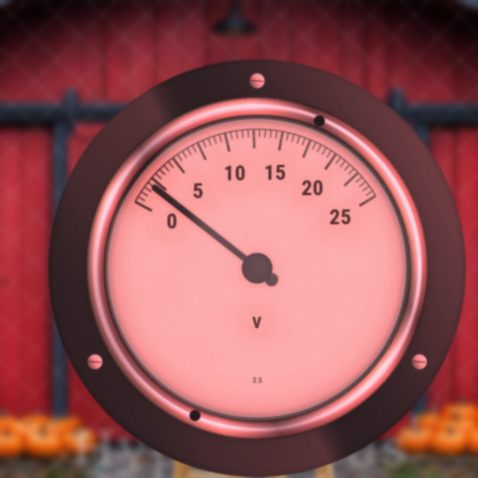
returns 2V
